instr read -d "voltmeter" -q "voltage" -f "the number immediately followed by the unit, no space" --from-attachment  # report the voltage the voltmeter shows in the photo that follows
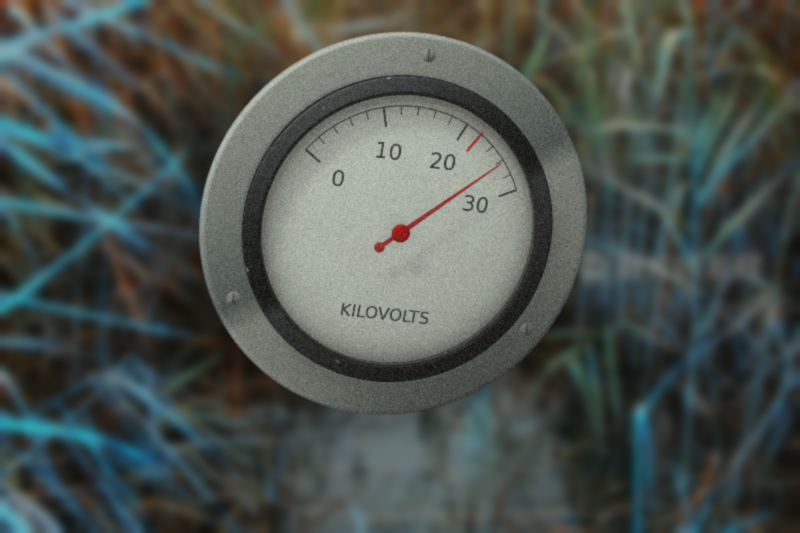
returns 26kV
